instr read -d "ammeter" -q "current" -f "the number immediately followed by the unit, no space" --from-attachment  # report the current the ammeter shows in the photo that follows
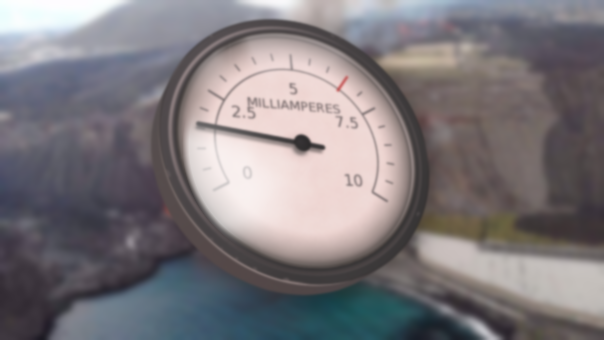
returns 1.5mA
